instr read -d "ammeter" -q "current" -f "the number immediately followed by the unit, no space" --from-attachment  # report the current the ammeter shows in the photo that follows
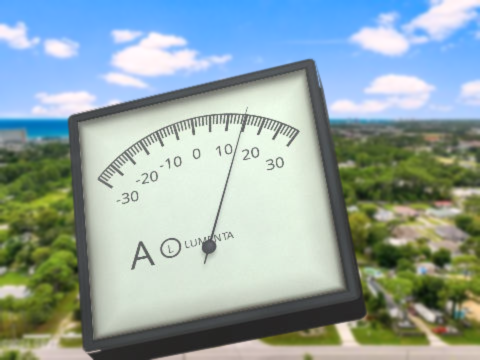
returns 15A
